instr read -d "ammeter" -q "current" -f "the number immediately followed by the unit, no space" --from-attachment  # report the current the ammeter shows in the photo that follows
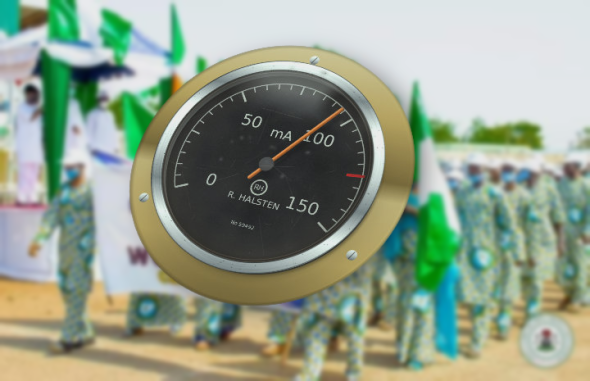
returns 95mA
